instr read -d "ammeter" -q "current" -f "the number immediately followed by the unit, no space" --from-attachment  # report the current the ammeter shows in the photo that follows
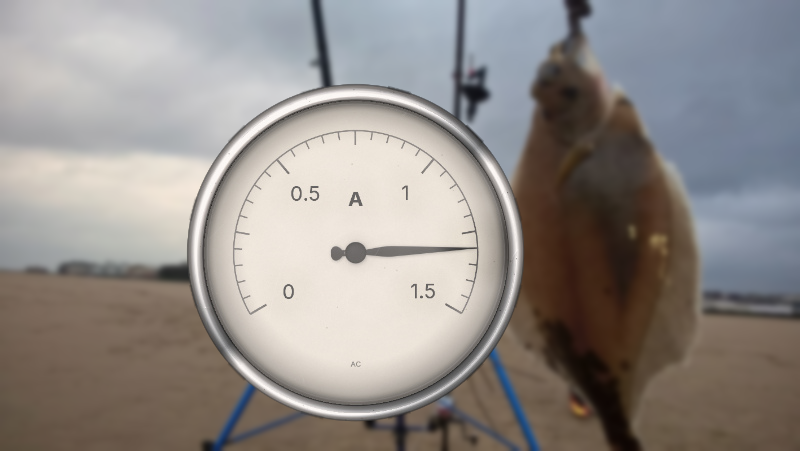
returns 1.3A
